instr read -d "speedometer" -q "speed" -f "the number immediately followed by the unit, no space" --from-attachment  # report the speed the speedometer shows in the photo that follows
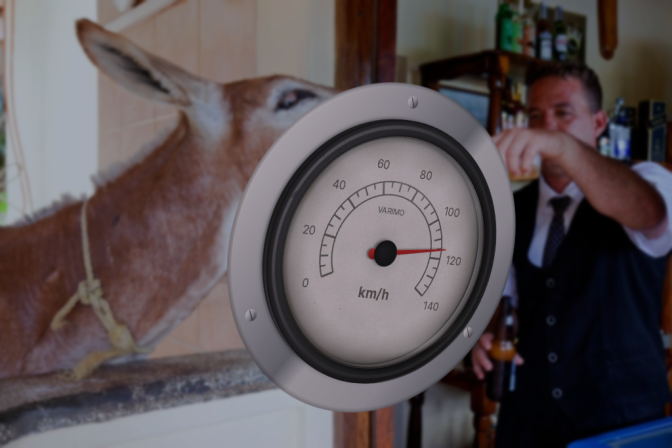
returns 115km/h
